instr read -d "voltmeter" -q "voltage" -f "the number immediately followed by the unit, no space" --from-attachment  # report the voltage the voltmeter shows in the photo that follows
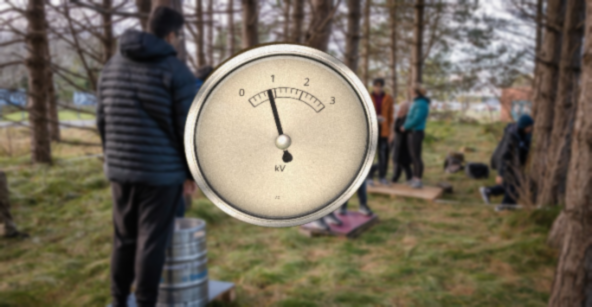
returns 0.8kV
